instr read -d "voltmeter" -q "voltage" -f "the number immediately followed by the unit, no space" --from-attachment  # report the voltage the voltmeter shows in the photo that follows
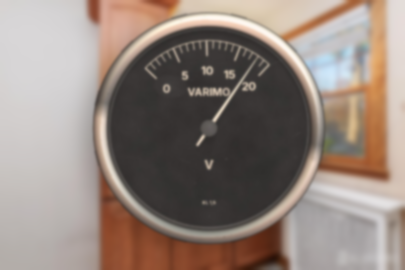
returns 18V
